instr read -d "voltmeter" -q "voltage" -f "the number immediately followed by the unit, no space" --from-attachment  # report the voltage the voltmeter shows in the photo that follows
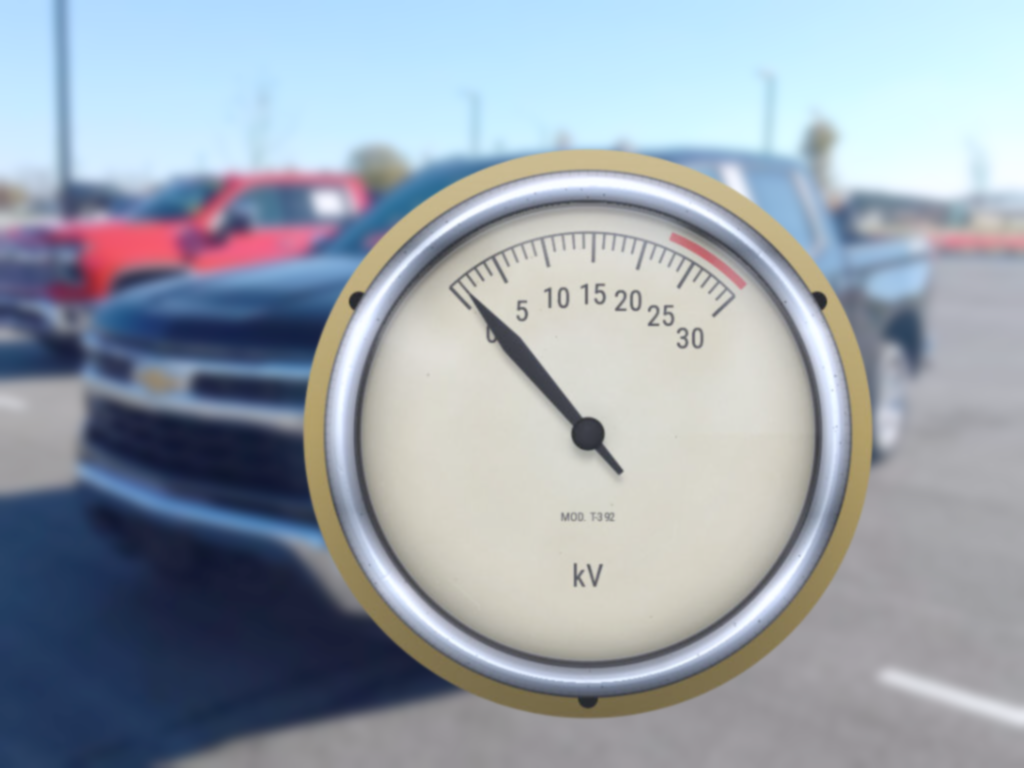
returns 1kV
